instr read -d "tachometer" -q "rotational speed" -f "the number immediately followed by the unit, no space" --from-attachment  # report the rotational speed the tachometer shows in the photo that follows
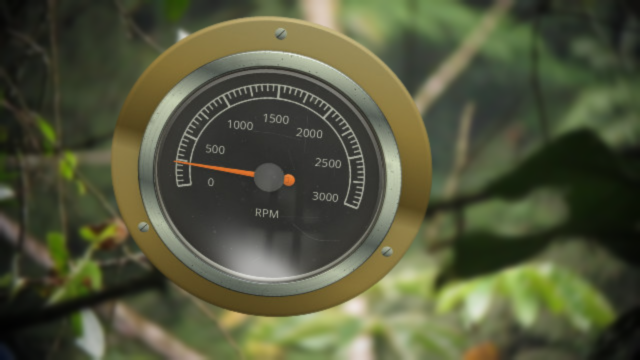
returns 250rpm
